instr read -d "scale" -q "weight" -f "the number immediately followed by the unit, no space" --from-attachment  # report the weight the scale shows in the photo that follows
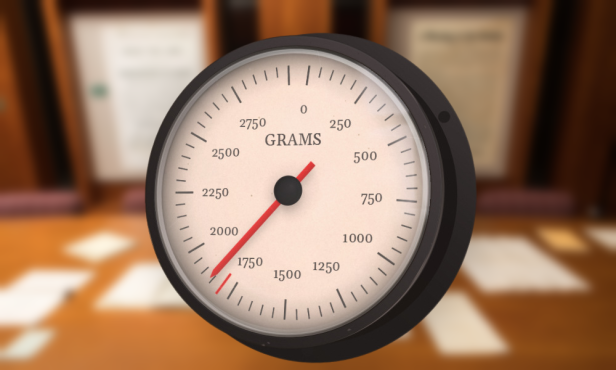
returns 1850g
